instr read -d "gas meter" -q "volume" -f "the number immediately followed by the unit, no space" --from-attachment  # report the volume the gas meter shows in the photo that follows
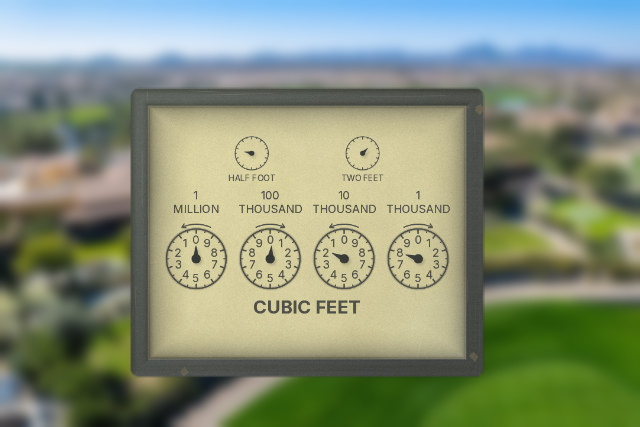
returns 1800ft³
